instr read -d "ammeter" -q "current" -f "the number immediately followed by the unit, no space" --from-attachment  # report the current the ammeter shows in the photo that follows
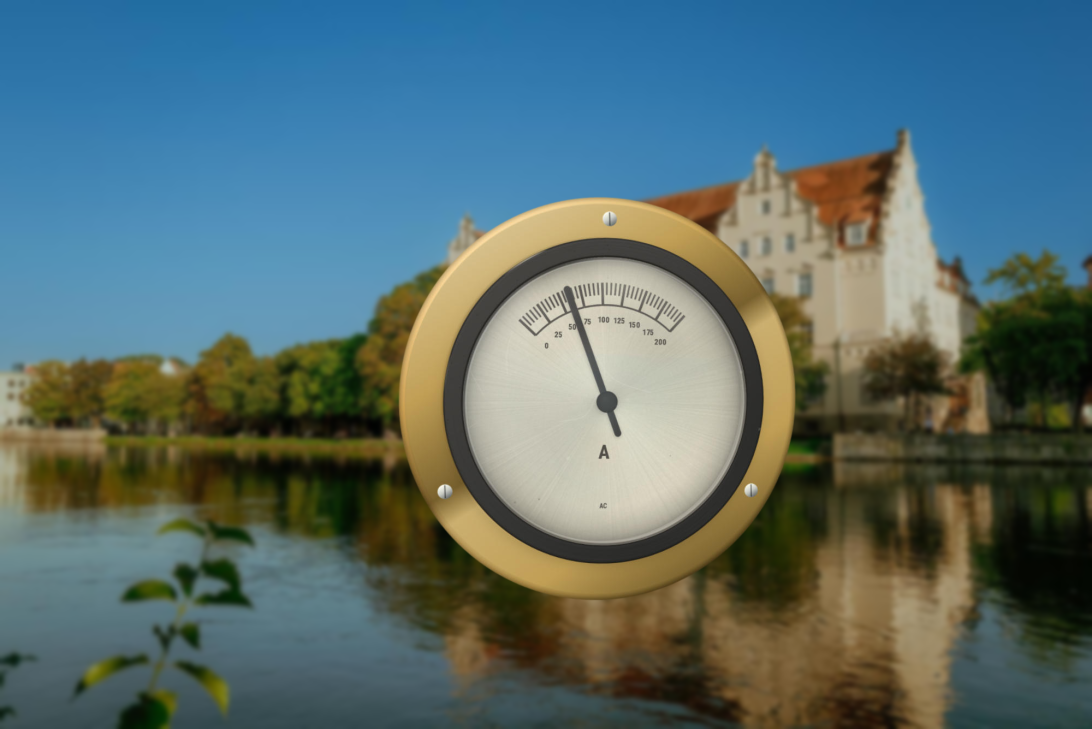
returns 60A
